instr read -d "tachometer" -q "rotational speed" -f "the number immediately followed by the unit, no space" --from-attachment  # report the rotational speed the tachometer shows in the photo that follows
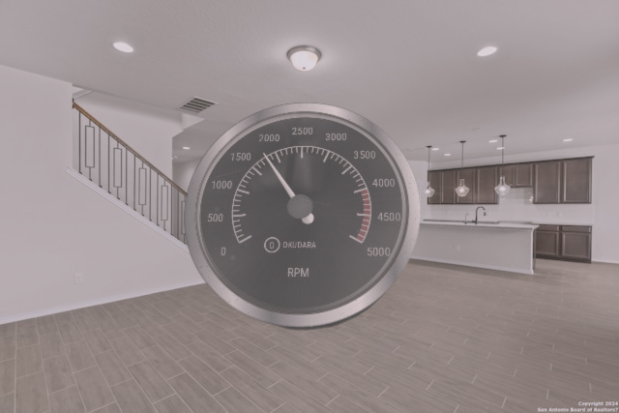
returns 1800rpm
